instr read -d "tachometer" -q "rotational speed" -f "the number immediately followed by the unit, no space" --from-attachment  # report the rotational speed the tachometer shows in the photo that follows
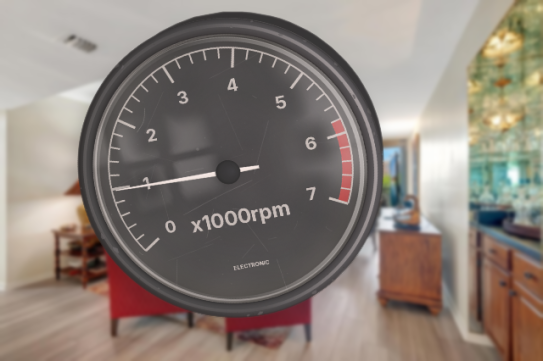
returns 1000rpm
